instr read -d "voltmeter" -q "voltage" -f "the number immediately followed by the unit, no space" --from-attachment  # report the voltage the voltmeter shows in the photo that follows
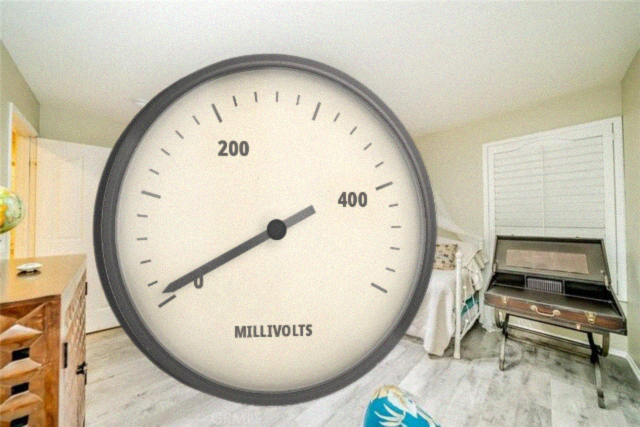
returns 10mV
